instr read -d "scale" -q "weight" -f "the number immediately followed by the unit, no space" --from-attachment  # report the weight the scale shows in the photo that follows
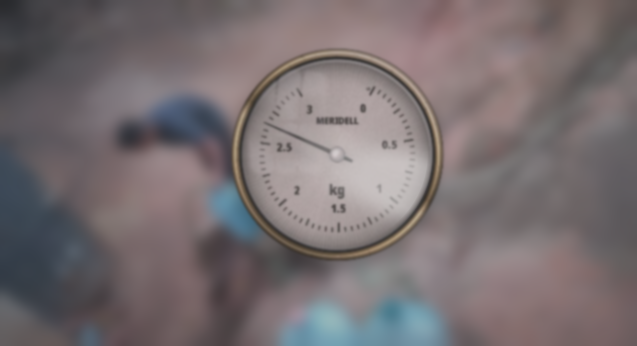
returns 2.65kg
